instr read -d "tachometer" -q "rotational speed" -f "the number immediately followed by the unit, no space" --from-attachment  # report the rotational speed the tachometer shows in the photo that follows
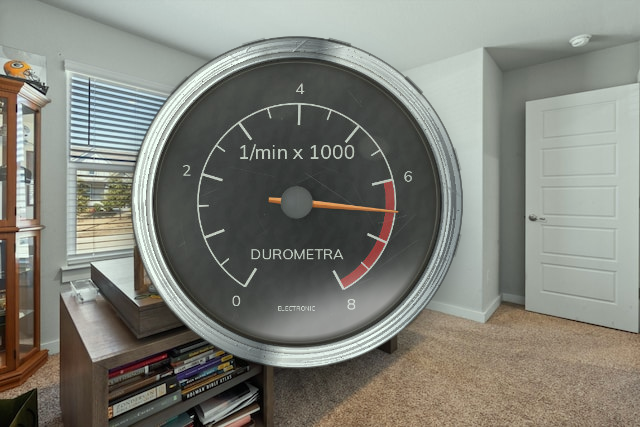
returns 6500rpm
